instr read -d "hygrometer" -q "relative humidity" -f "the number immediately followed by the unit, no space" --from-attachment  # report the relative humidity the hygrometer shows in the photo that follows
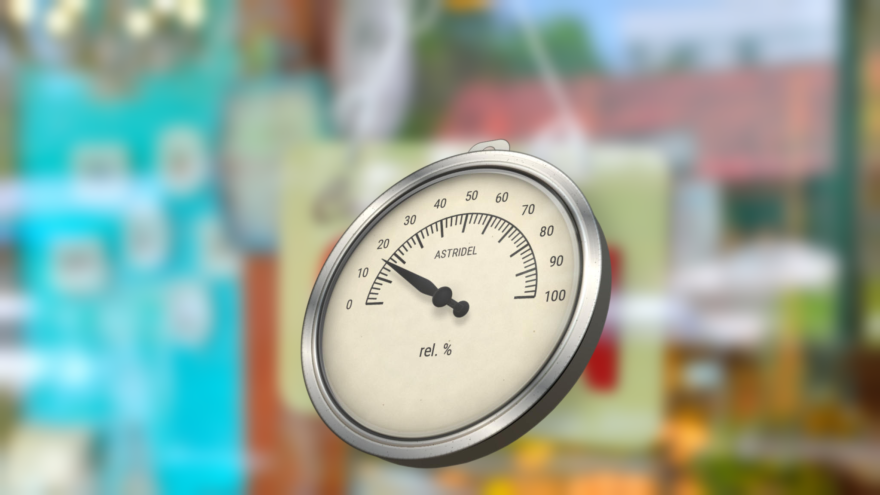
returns 16%
